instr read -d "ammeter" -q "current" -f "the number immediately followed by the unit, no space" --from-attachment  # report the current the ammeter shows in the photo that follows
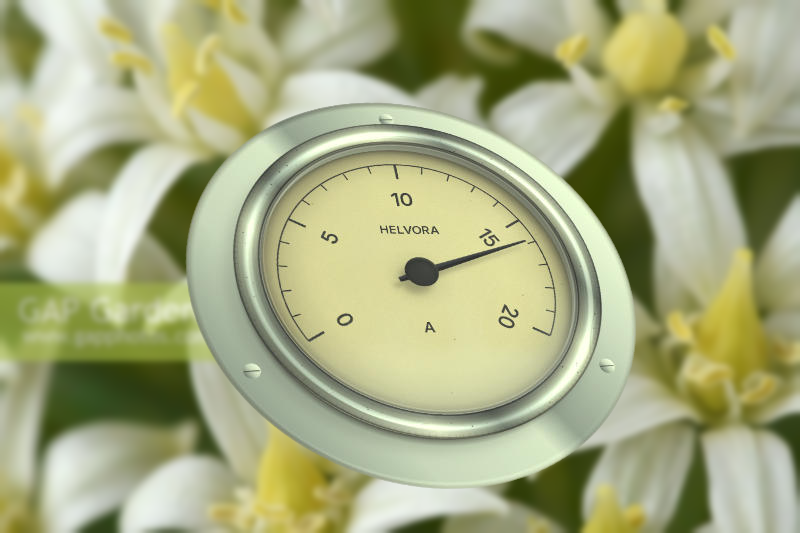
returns 16A
